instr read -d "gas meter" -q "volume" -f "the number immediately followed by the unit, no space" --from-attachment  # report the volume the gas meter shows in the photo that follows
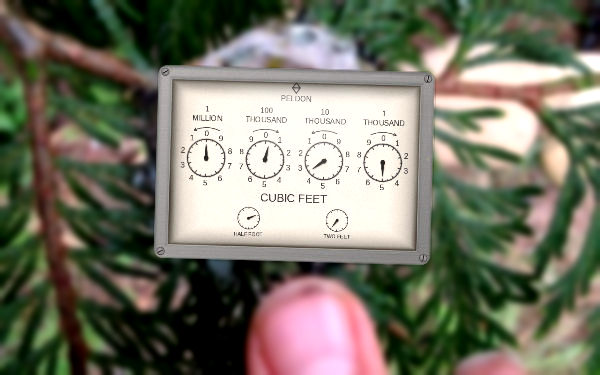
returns 3500ft³
